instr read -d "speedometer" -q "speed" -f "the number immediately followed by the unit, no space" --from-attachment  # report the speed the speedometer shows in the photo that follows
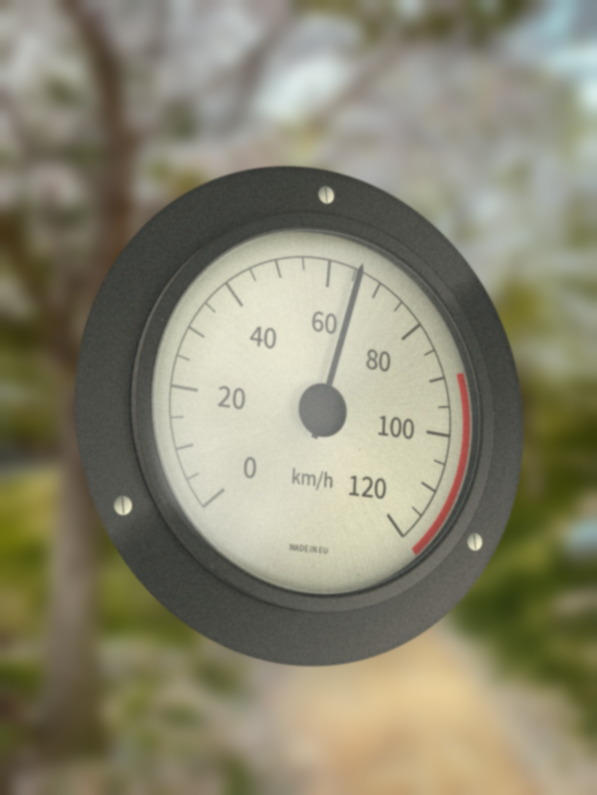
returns 65km/h
